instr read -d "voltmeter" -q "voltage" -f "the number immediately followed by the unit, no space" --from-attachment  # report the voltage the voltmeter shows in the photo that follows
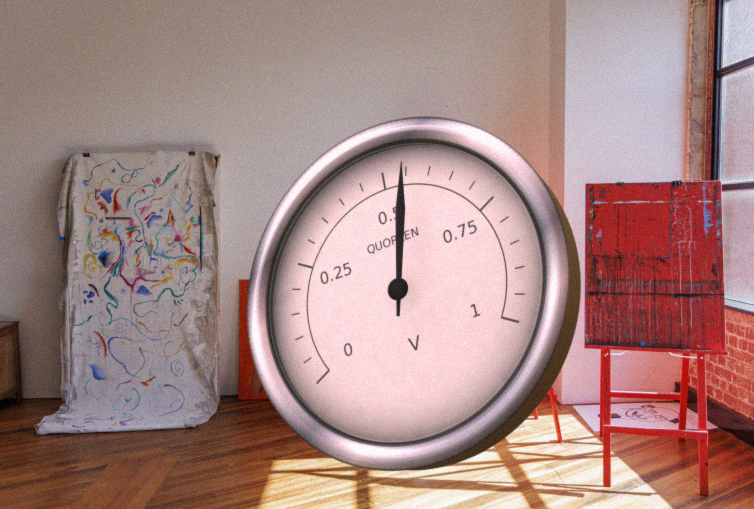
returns 0.55V
